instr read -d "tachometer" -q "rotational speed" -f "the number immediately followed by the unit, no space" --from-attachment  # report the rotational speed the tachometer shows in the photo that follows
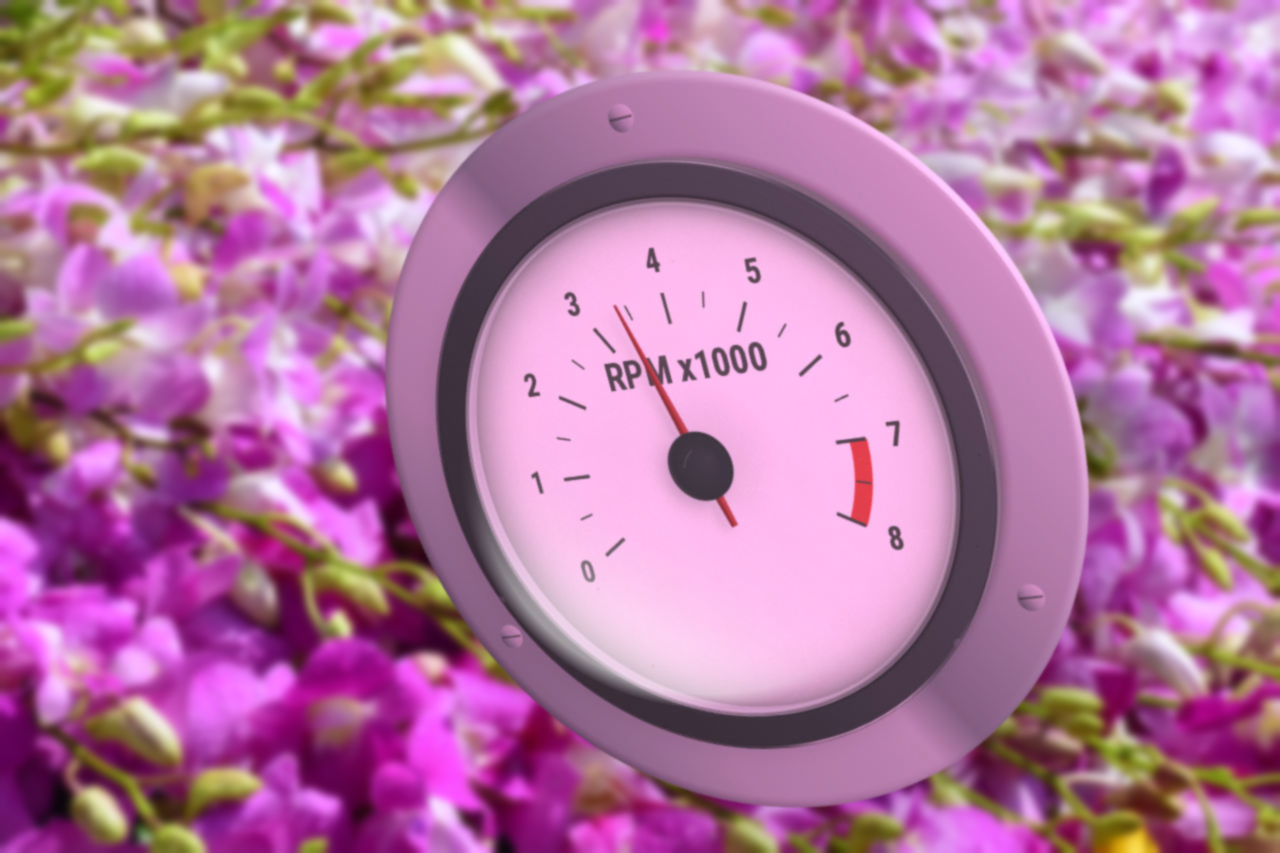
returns 3500rpm
